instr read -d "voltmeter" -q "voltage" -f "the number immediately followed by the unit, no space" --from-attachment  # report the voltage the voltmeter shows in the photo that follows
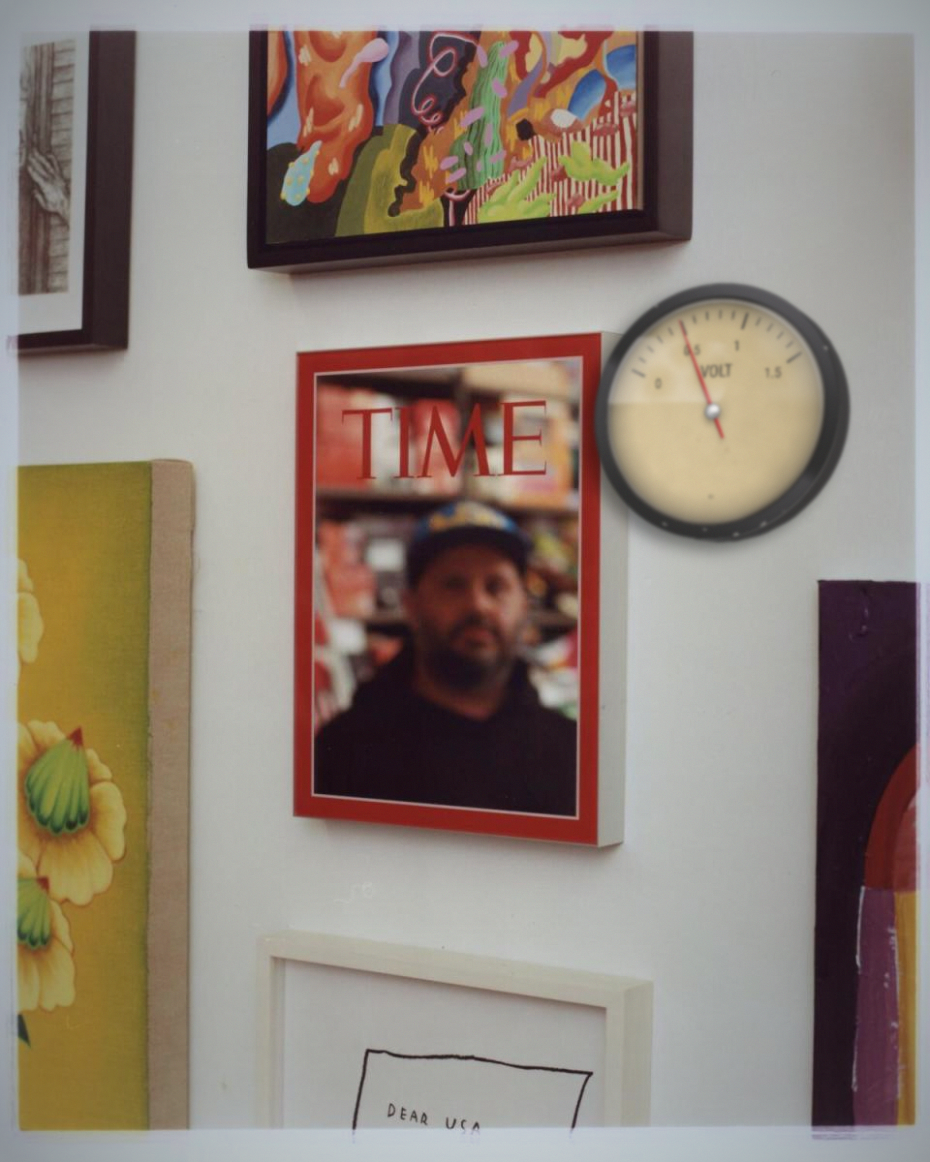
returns 0.5V
